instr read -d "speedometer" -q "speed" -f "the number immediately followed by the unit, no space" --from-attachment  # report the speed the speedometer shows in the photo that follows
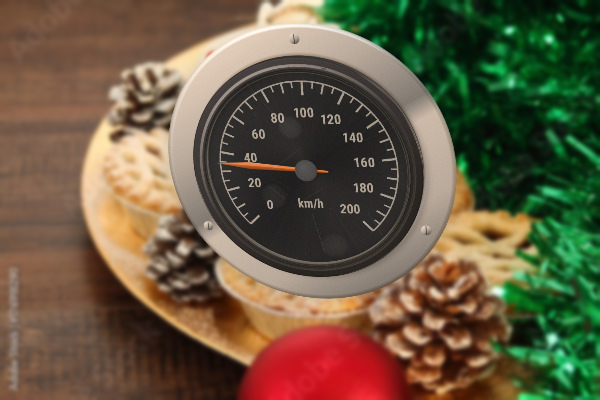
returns 35km/h
